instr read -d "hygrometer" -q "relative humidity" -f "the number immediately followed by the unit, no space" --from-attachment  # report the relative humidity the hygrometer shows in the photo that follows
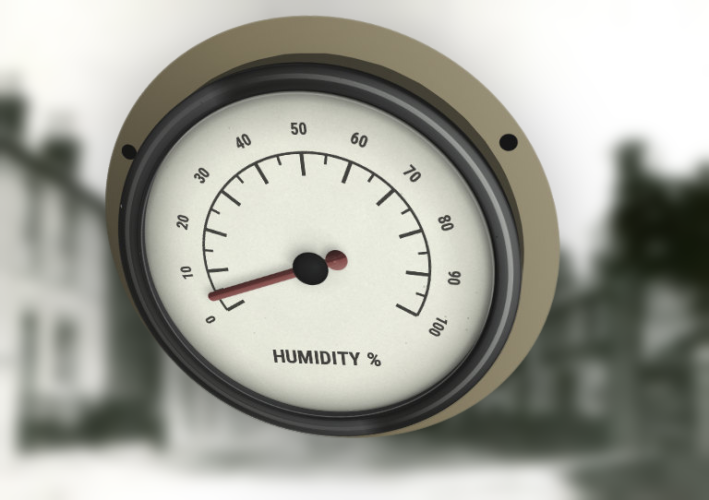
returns 5%
